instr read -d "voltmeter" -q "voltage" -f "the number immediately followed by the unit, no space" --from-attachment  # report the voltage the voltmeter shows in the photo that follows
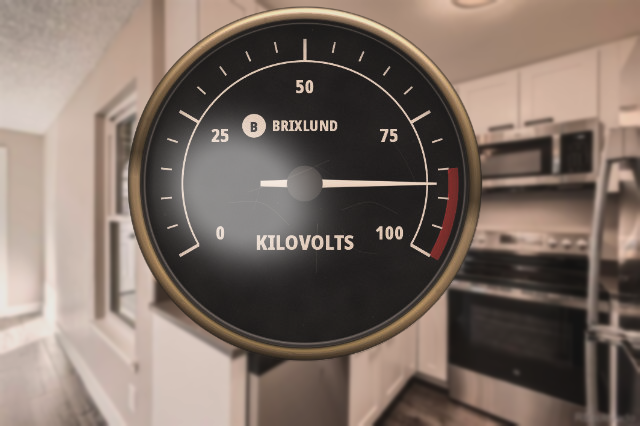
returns 87.5kV
